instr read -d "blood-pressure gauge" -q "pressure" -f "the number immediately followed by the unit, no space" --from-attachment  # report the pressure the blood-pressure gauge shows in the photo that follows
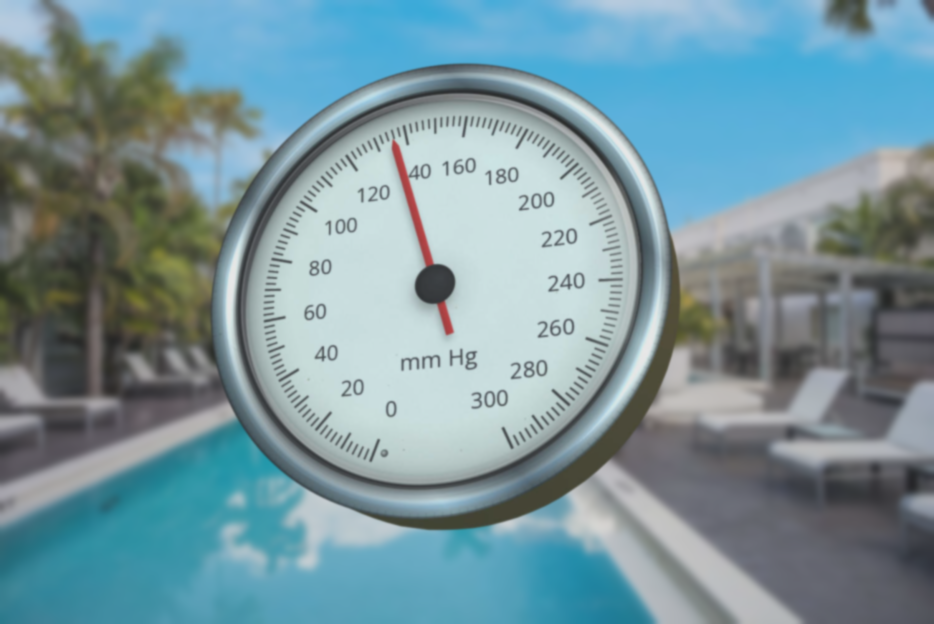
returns 136mmHg
